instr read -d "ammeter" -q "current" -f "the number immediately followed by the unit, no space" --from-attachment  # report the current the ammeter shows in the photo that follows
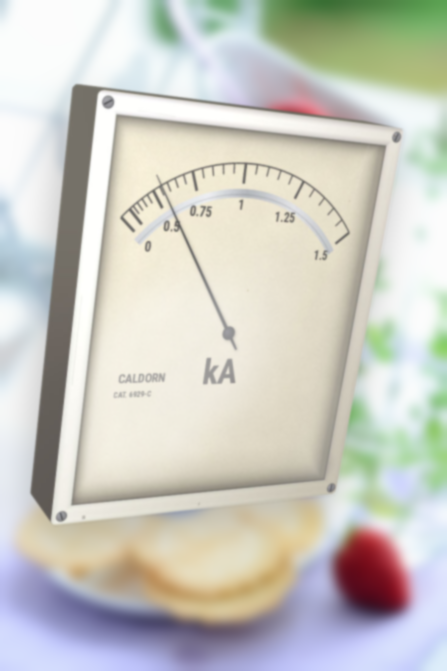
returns 0.55kA
